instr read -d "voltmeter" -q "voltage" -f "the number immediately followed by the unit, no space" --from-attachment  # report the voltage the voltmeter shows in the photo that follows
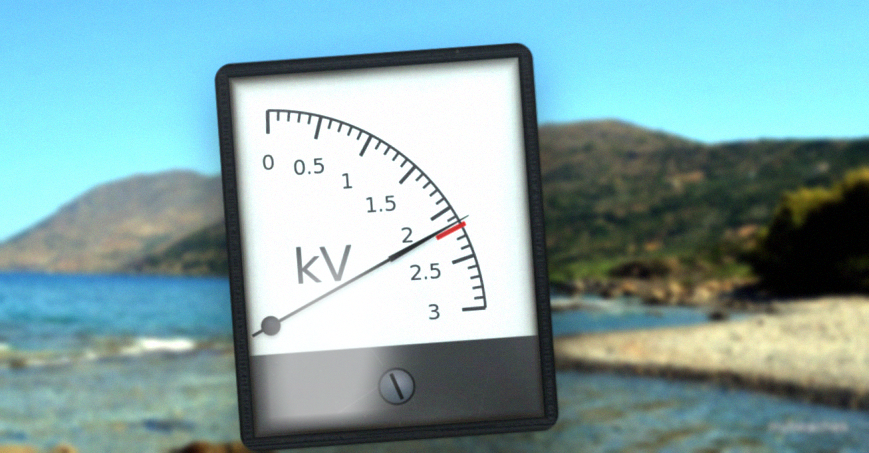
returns 2.15kV
